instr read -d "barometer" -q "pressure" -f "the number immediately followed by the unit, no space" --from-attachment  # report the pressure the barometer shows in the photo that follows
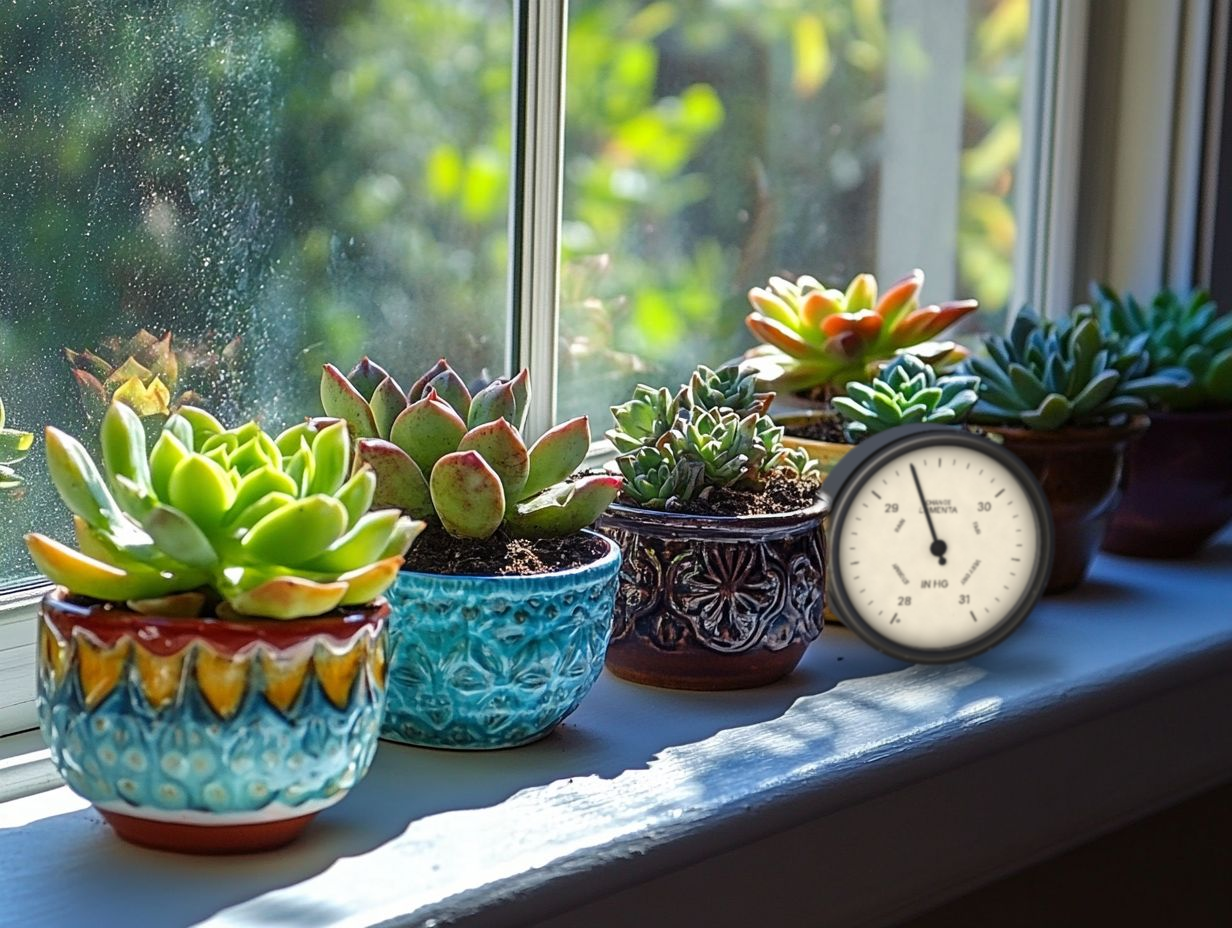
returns 29.3inHg
